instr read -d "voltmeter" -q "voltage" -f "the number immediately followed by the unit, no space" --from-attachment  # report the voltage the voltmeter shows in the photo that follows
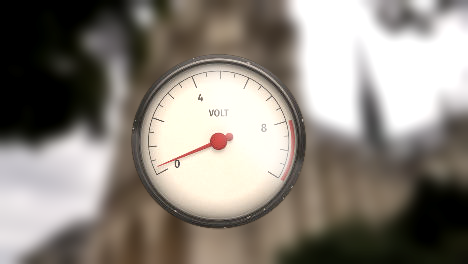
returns 0.25V
